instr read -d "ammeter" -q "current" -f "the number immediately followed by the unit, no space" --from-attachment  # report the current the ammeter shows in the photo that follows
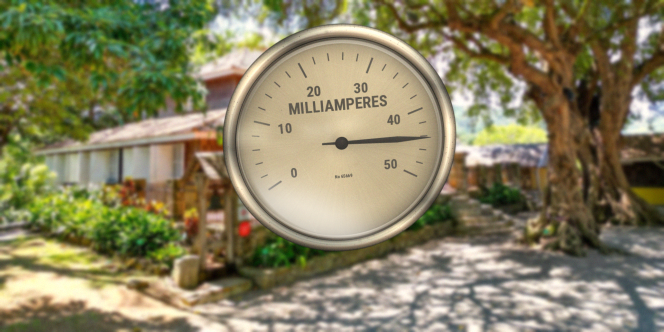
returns 44mA
